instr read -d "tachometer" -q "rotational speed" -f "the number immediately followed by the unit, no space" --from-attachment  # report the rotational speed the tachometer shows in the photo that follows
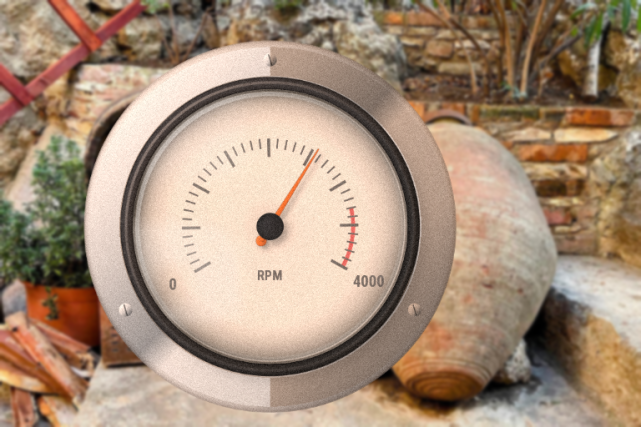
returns 2550rpm
